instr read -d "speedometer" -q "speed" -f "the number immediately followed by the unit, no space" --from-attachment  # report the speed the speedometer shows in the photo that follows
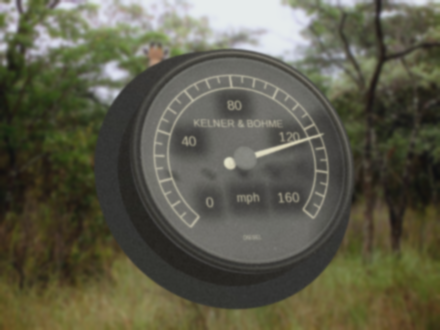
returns 125mph
